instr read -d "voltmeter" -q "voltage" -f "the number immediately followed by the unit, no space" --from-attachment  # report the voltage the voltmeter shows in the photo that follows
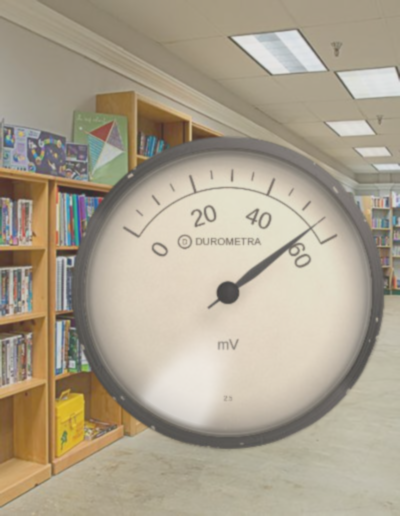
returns 55mV
